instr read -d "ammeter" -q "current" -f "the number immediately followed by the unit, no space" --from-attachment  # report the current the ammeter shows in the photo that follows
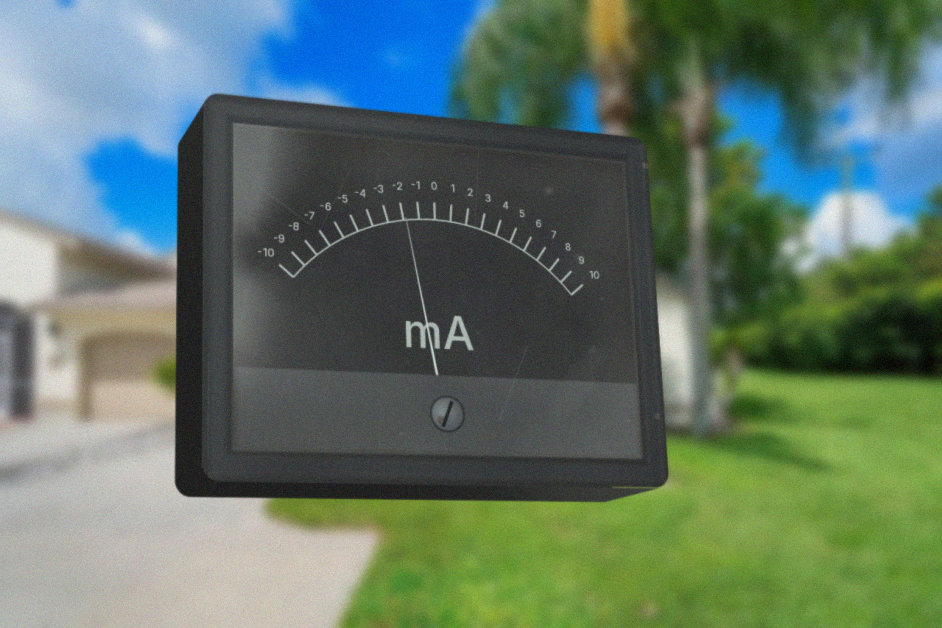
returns -2mA
